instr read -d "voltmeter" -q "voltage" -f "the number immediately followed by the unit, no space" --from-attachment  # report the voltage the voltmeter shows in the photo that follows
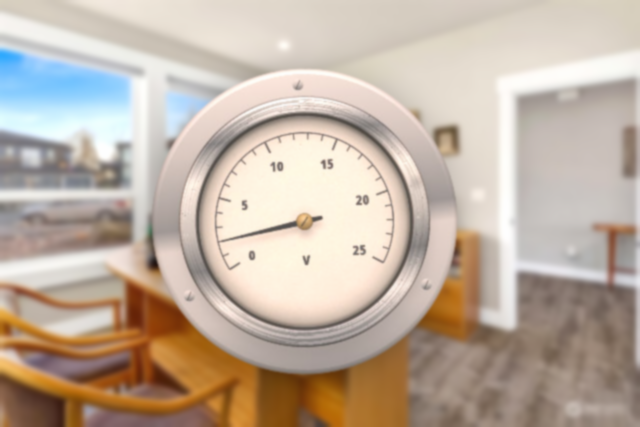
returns 2V
